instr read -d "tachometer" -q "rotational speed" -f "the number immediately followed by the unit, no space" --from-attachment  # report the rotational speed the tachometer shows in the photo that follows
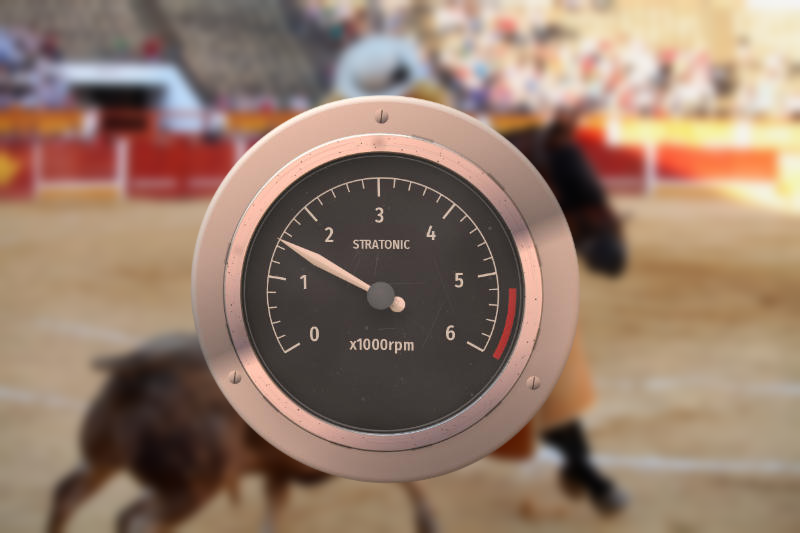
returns 1500rpm
